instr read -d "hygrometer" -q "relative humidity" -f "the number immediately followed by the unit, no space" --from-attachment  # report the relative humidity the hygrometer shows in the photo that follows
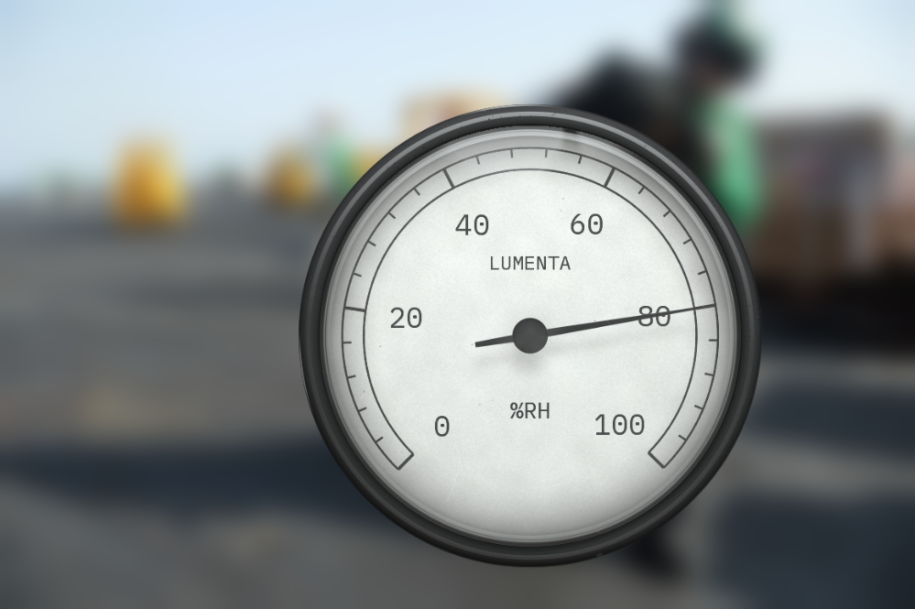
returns 80%
